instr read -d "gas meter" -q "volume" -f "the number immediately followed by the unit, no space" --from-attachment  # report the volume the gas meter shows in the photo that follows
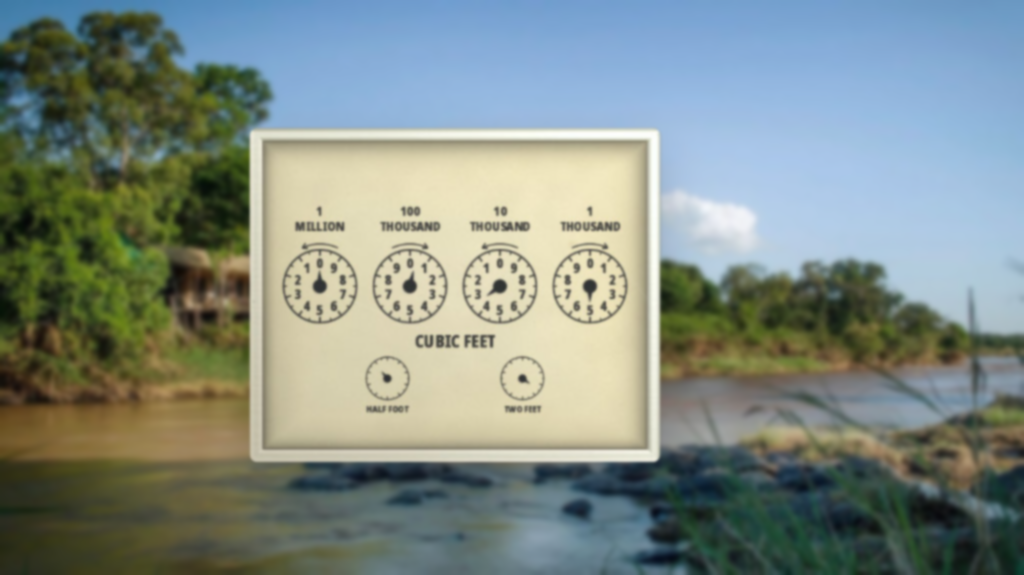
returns 3500ft³
